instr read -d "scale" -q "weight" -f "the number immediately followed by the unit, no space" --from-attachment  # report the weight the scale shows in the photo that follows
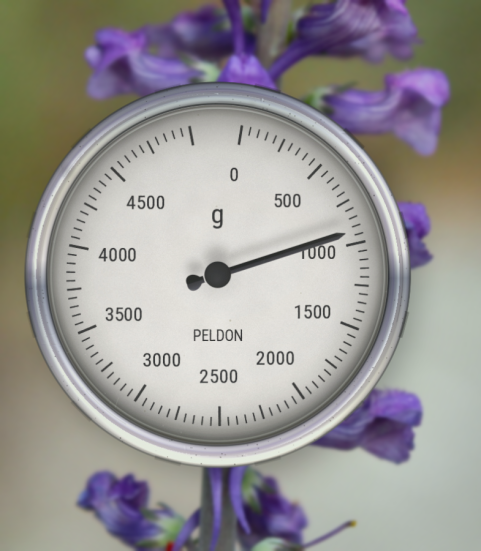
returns 925g
